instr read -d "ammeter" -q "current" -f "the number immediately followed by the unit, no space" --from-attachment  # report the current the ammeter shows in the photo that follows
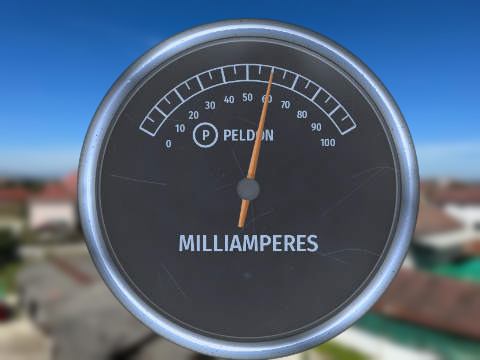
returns 60mA
